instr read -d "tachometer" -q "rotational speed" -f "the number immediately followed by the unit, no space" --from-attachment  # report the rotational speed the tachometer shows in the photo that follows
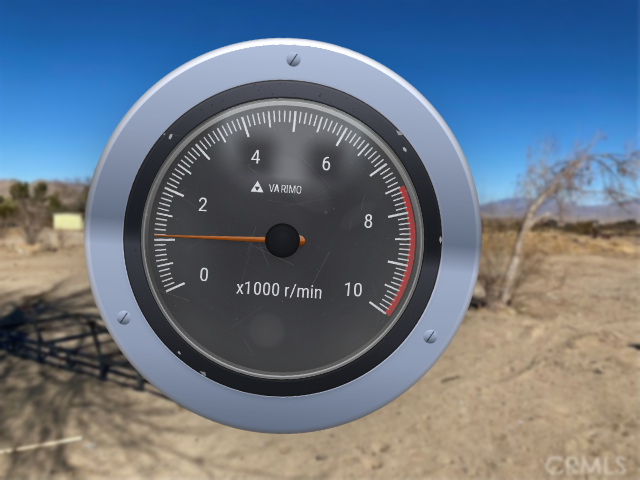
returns 1100rpm
